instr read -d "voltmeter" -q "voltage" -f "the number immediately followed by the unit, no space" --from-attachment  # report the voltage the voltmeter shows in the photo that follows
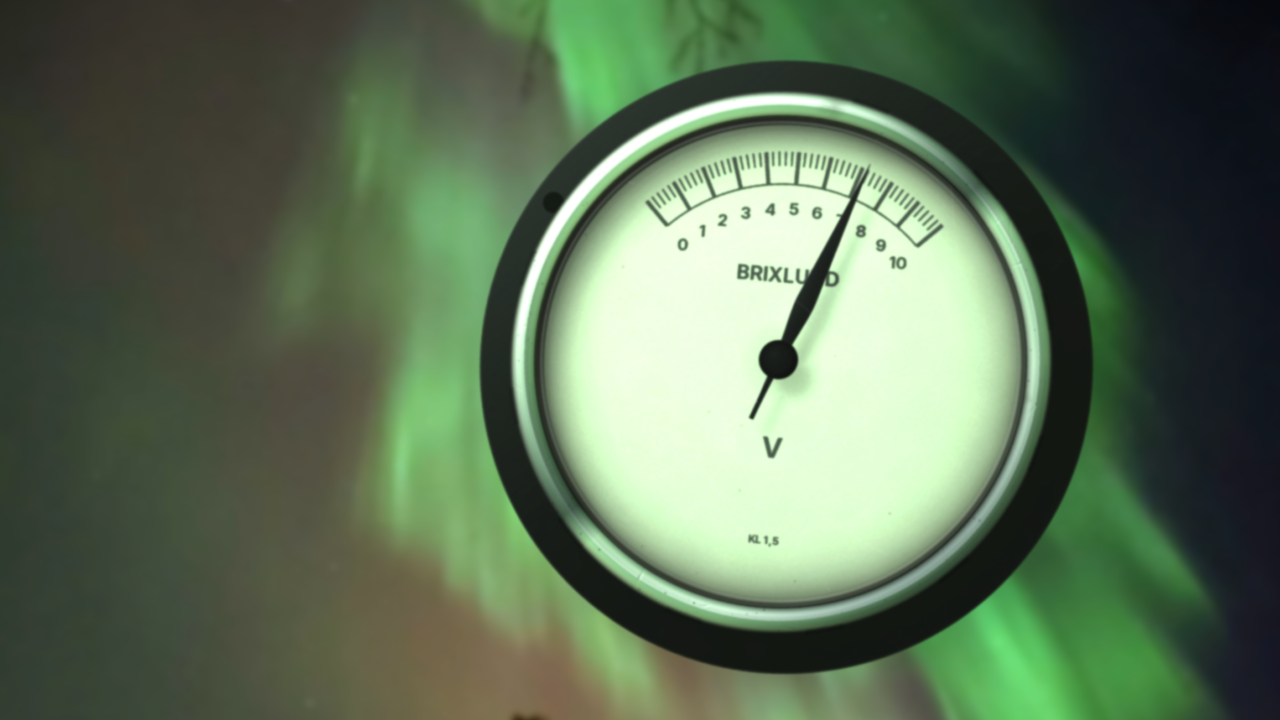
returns 7.2V
